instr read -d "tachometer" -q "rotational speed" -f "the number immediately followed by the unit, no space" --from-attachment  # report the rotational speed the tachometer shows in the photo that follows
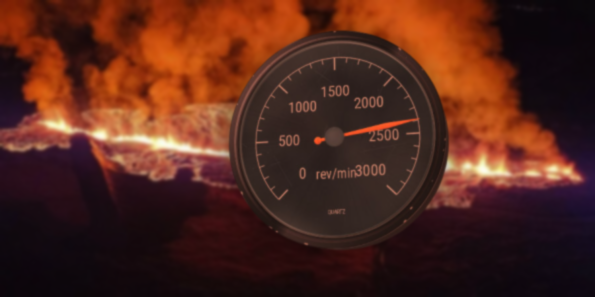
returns 2400rpm
